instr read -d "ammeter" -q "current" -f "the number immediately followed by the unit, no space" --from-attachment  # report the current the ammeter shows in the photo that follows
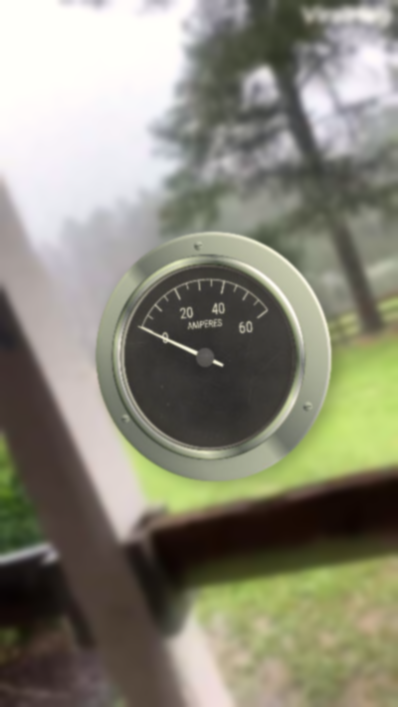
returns 0A
